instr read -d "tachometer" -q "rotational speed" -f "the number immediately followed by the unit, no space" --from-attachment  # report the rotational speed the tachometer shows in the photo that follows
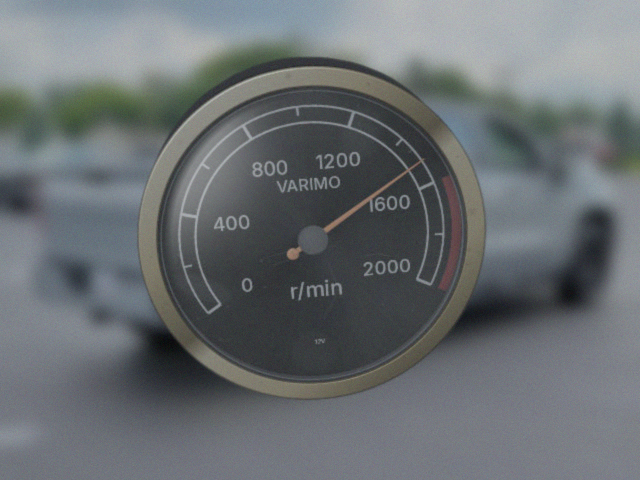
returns 1500rpm
